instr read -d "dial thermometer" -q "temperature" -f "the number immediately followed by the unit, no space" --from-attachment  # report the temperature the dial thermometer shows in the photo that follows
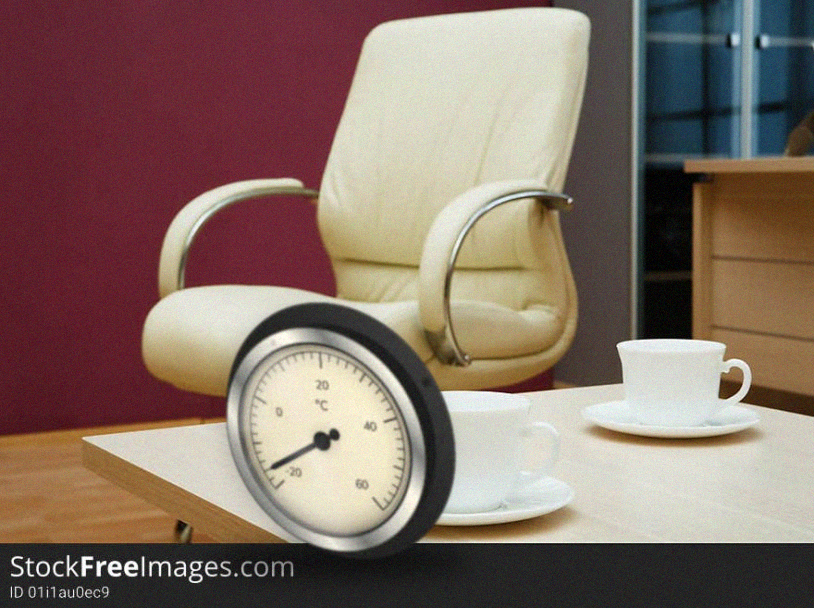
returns -16°C
